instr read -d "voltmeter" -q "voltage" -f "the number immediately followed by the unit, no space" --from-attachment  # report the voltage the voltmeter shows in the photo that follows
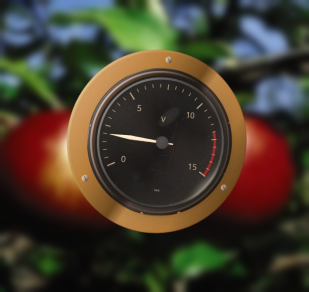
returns 2V
